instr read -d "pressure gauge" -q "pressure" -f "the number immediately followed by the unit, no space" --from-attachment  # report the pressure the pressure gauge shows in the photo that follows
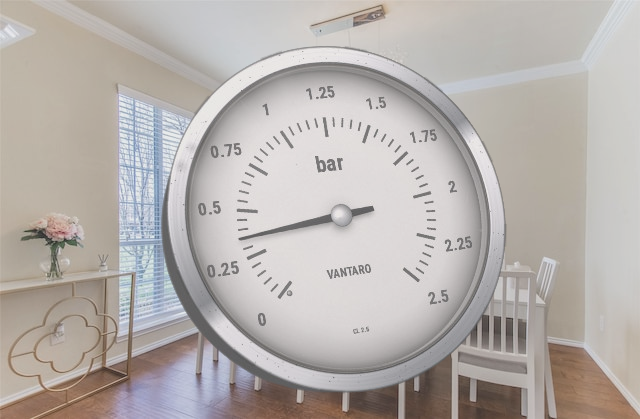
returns 0.35bar
